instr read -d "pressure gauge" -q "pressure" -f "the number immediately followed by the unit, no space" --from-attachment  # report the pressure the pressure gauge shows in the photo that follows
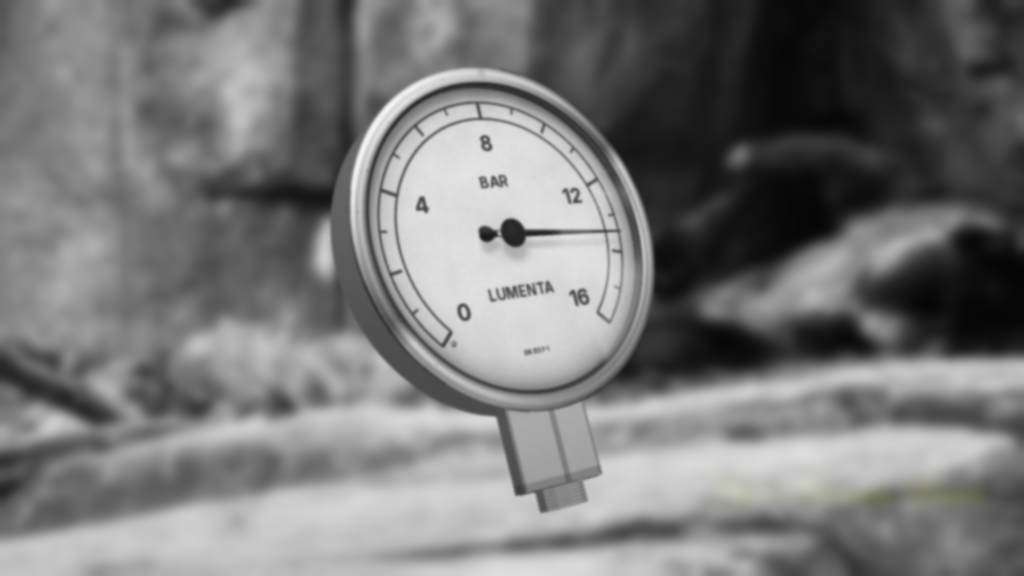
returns 13.5bar
